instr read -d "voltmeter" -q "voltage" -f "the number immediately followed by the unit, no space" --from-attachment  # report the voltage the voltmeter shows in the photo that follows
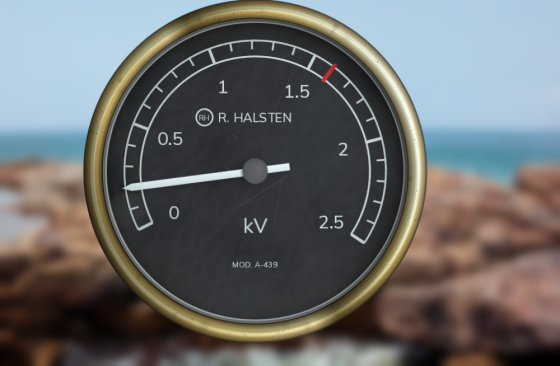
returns 0.2kV
